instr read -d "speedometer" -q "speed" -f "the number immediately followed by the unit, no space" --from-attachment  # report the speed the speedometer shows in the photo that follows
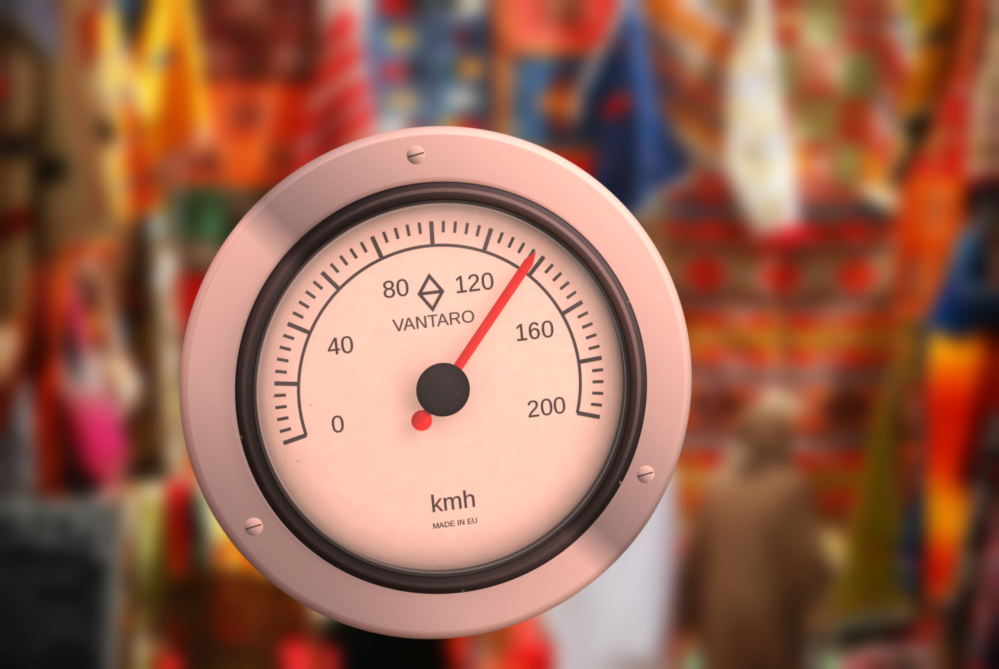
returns 136km/h
